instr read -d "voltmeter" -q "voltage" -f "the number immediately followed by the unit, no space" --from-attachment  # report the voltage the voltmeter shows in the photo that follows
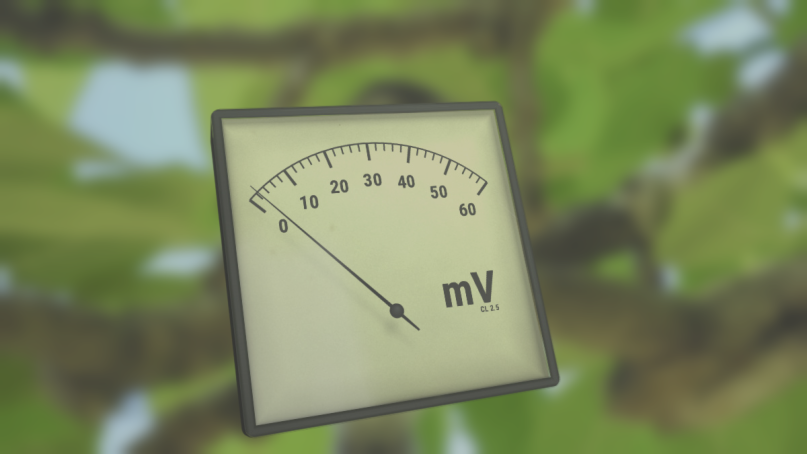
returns 2mV
